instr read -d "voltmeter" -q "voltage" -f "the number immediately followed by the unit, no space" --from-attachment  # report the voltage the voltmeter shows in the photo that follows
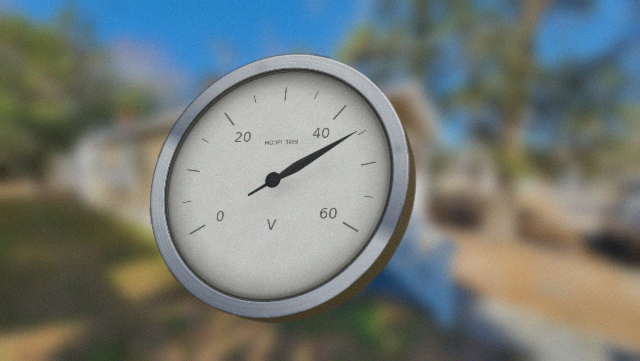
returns 45V
